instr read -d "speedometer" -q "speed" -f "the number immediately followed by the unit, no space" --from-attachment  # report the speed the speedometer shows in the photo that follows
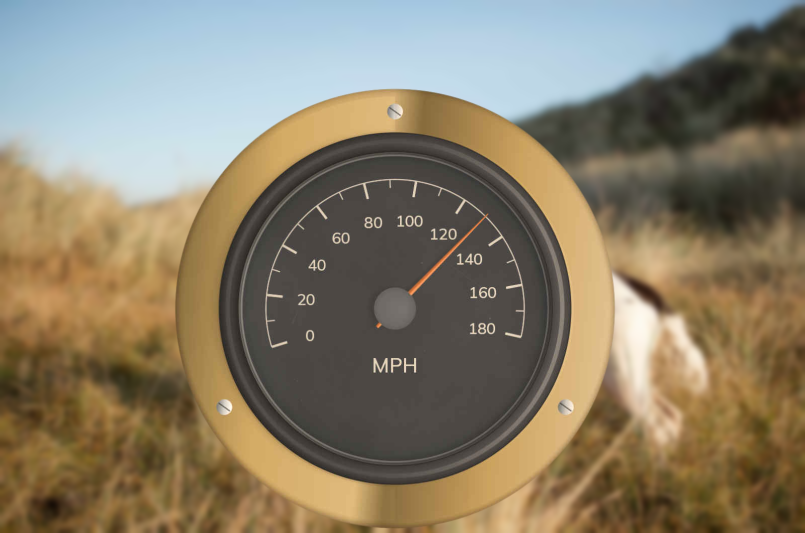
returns 130mph
